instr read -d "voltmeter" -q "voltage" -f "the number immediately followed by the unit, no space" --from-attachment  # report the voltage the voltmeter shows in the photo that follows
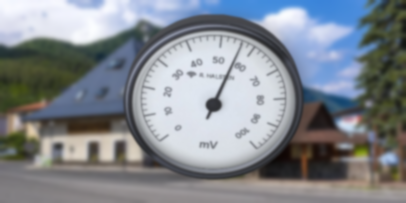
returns 56mV
